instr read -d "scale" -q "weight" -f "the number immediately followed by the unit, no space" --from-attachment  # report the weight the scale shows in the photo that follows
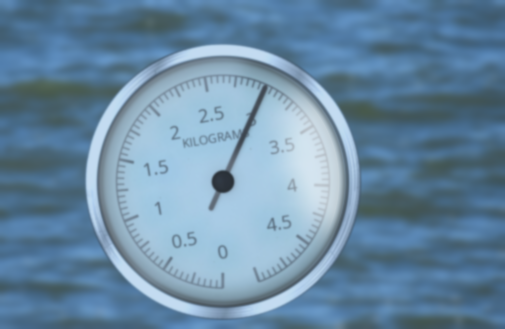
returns 3kg
